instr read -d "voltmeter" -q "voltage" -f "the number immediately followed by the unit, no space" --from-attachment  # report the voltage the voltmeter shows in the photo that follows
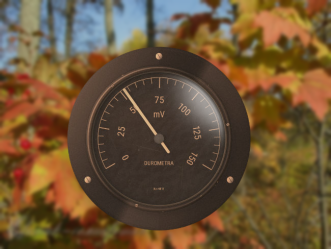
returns 52.5mV
